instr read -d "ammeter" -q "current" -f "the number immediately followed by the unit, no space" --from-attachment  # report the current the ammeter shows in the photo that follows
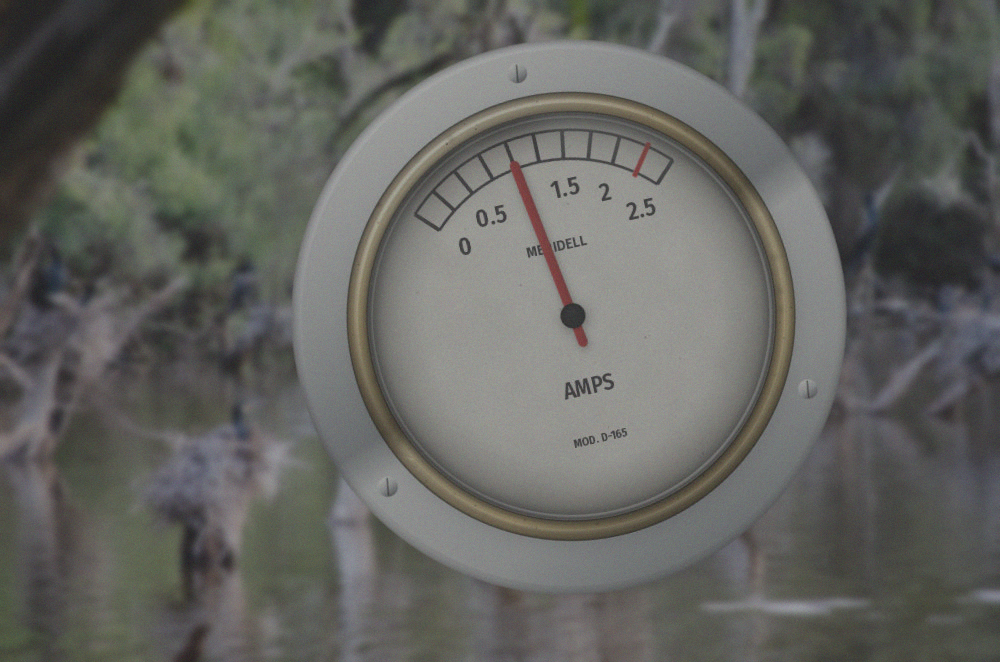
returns 1A
